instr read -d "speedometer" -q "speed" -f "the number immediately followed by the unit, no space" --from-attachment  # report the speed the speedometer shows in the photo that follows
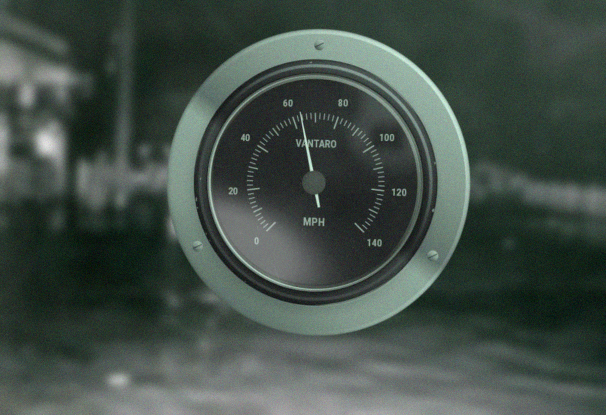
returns 64mph
